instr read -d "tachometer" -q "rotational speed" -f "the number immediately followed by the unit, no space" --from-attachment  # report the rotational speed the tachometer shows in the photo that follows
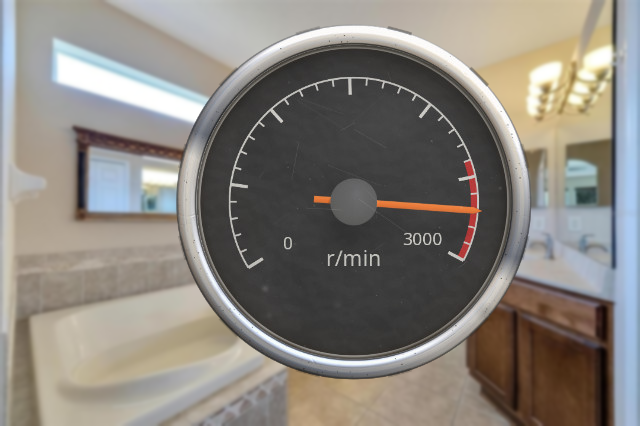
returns 2700rpm
